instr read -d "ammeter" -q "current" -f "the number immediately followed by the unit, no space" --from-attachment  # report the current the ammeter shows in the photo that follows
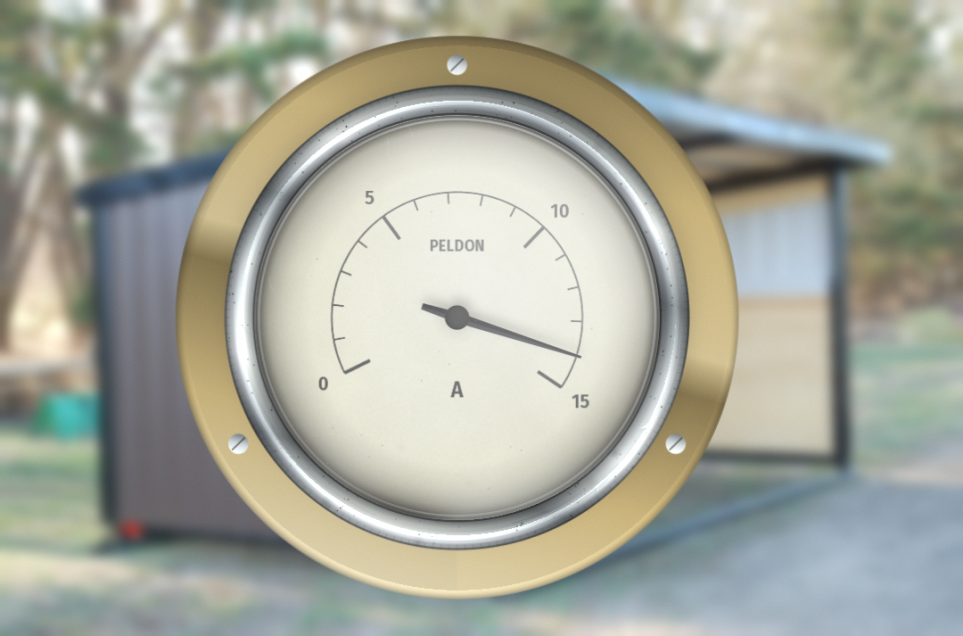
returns 14A
